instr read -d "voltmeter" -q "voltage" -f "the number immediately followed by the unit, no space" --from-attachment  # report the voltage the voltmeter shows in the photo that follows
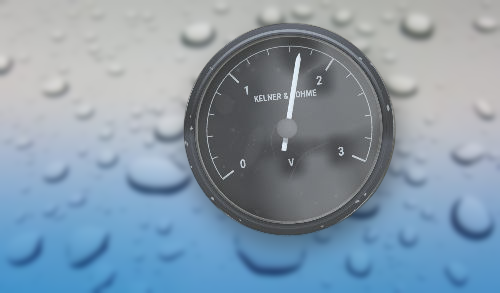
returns 1.7V
